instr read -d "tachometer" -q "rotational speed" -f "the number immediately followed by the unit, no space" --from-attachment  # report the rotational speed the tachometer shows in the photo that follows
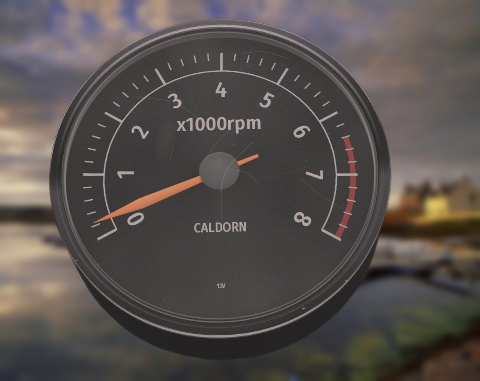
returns 200rpm
